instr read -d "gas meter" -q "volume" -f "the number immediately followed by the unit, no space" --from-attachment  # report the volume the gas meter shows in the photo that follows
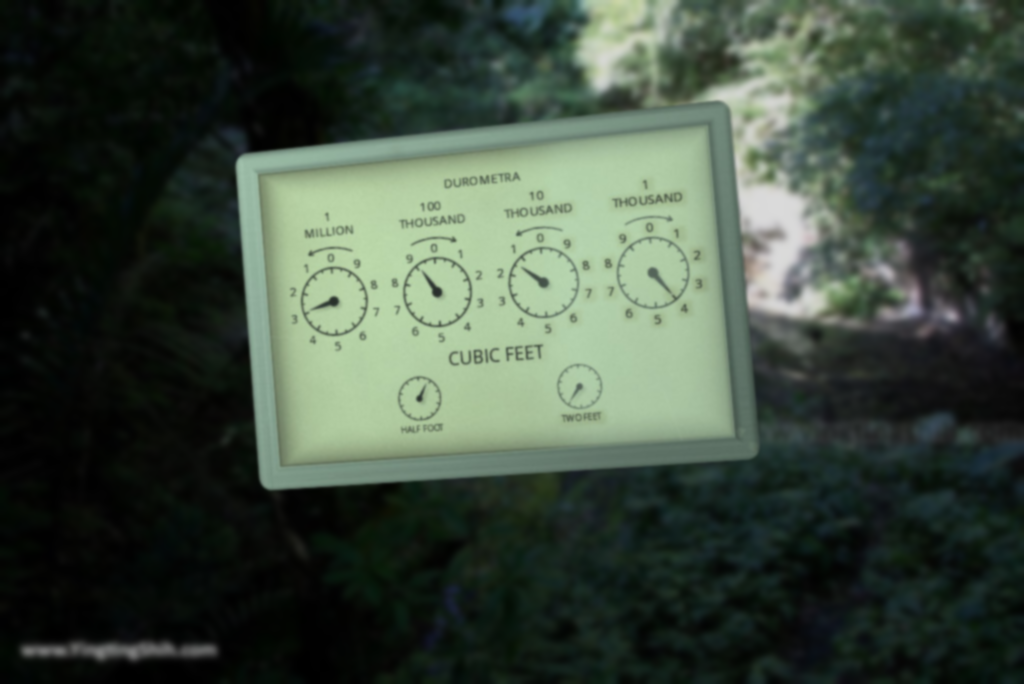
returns 291400ft³
